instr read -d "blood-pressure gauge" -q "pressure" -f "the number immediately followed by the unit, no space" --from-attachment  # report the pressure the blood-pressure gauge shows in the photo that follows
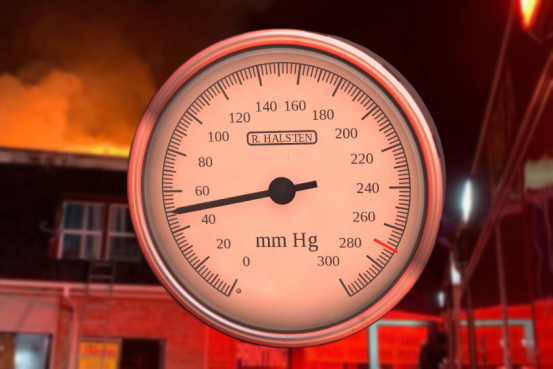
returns 50mmHg
